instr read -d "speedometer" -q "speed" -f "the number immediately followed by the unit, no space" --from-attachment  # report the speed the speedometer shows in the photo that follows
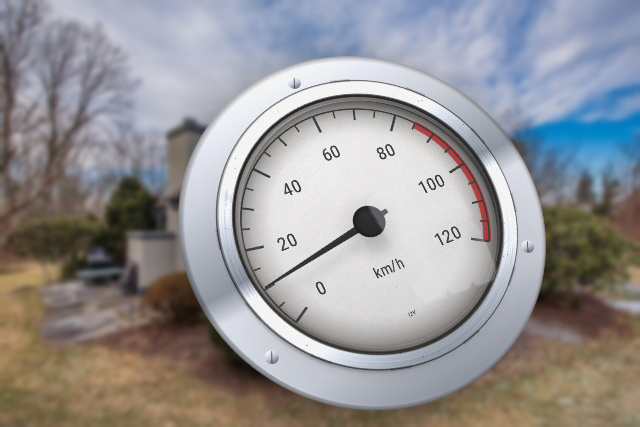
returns 10km/h
